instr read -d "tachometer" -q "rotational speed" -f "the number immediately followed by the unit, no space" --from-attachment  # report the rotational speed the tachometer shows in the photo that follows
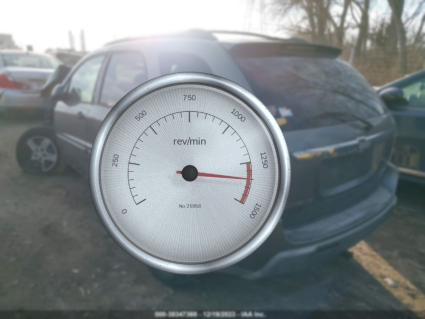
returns 1350rpm
